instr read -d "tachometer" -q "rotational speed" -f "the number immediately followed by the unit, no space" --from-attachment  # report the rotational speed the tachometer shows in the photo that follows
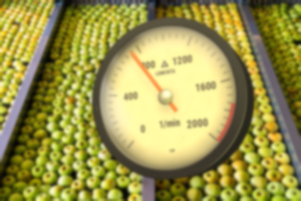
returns 750rpm
